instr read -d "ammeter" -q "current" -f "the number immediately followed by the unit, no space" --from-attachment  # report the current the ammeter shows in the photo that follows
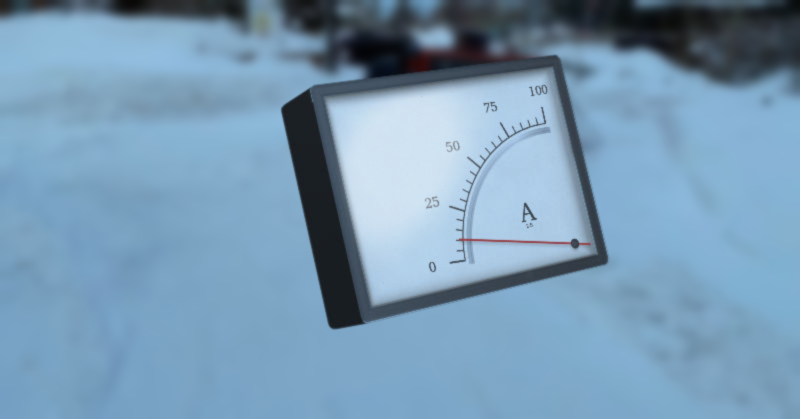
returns 10A
